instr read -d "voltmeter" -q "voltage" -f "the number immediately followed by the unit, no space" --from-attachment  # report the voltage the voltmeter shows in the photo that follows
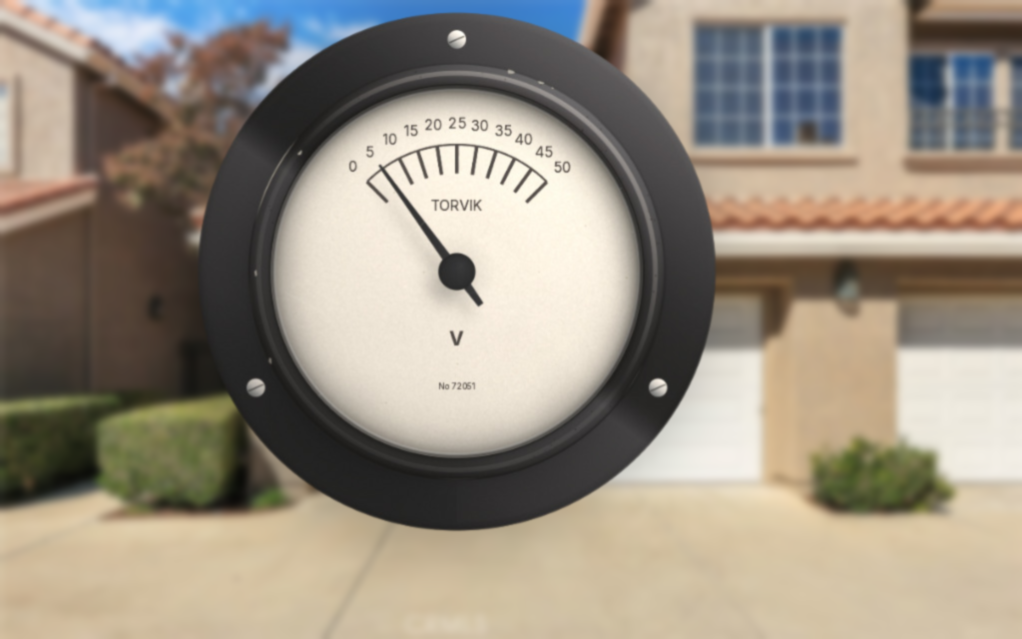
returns 5V
